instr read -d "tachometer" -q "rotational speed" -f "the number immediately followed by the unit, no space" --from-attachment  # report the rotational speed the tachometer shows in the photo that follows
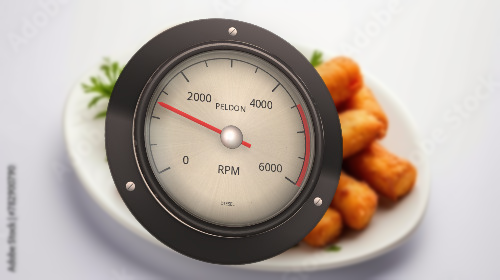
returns 1250rpm
